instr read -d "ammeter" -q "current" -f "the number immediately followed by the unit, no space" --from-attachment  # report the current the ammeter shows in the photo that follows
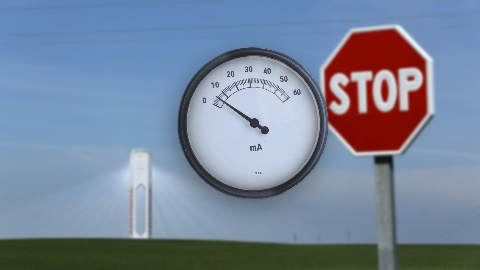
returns 5mA
